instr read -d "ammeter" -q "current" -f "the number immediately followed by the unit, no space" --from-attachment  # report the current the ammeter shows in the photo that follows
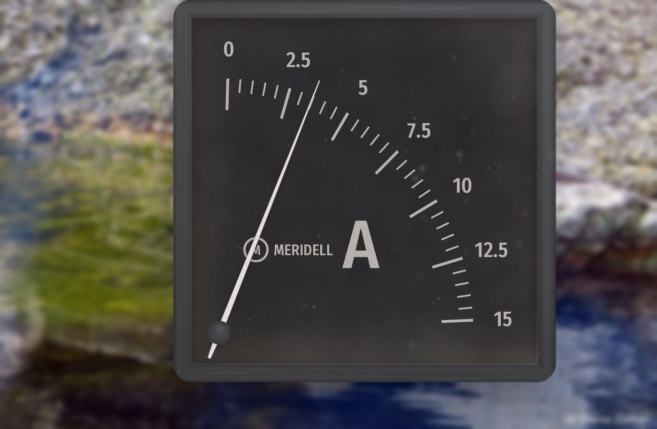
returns 3.5A
